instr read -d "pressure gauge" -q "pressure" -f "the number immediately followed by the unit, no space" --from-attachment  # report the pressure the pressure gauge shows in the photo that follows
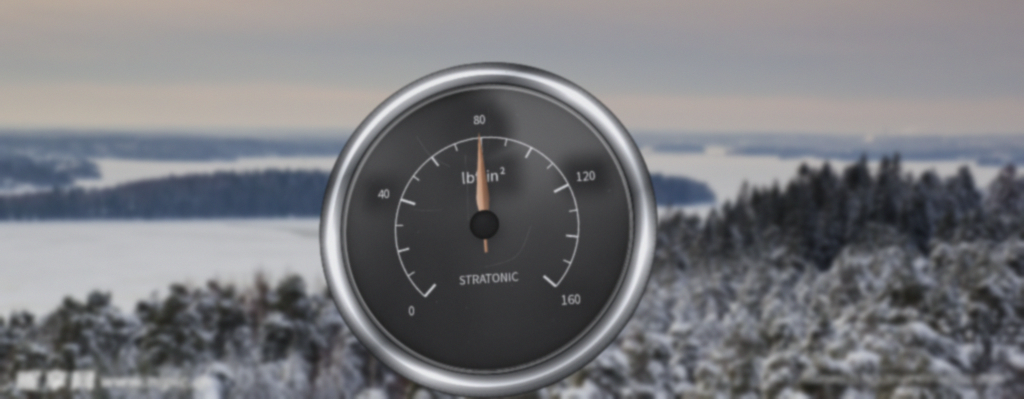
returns 80psi
